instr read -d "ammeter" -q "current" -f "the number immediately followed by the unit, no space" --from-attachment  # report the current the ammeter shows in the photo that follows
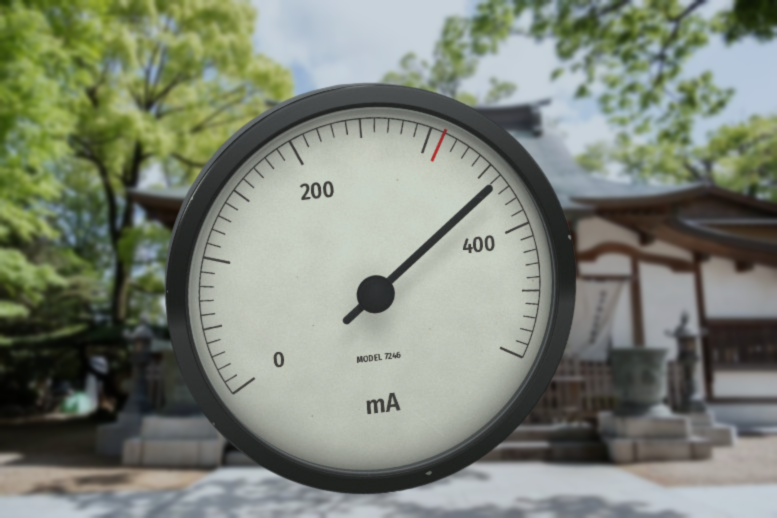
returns 360mA
